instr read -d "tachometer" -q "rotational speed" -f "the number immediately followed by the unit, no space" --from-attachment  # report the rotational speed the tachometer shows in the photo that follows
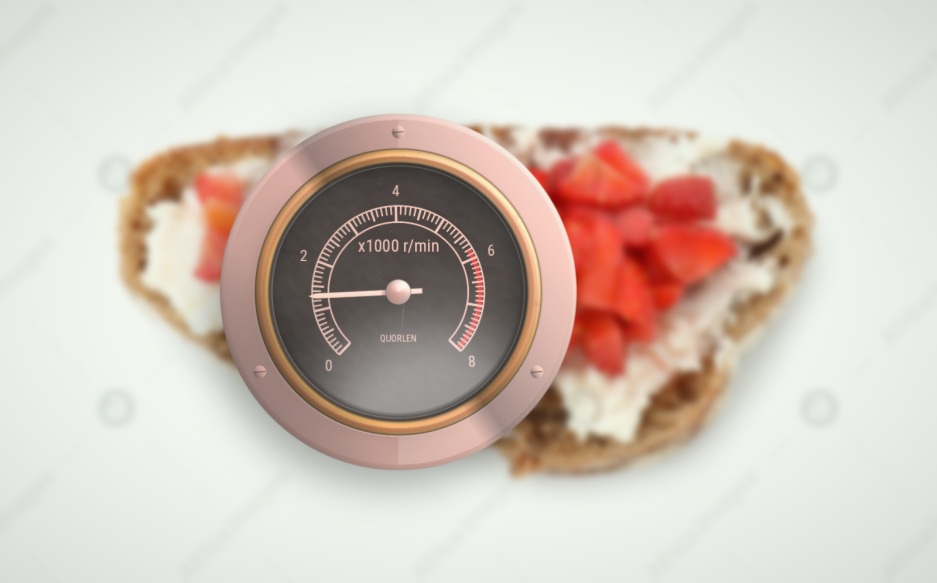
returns 1300rpm
